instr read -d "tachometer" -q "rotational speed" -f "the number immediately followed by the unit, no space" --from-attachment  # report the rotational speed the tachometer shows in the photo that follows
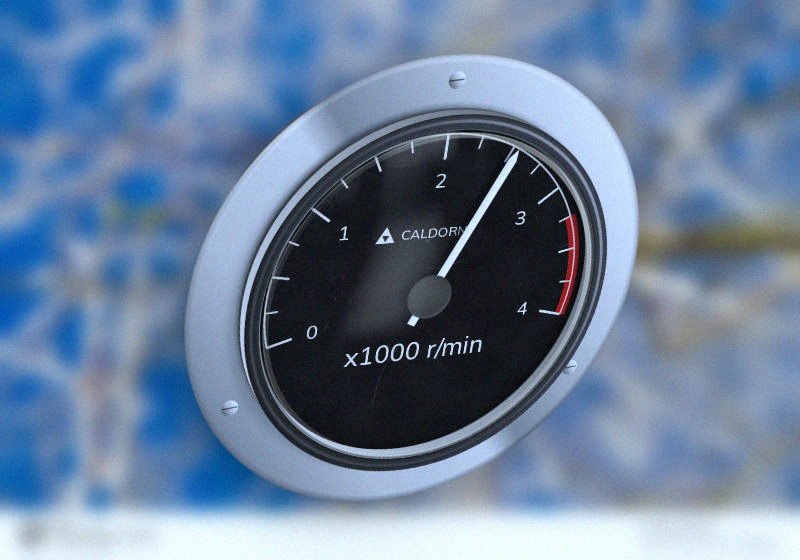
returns 2500rpm
